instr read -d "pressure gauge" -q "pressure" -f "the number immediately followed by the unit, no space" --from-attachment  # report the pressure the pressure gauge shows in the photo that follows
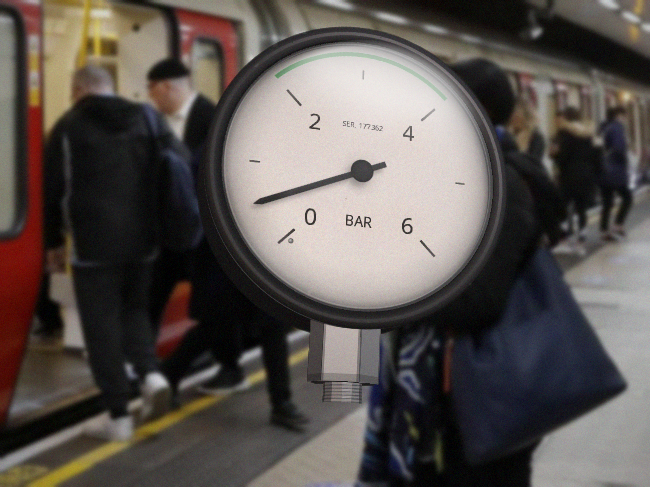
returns 0.5bar
